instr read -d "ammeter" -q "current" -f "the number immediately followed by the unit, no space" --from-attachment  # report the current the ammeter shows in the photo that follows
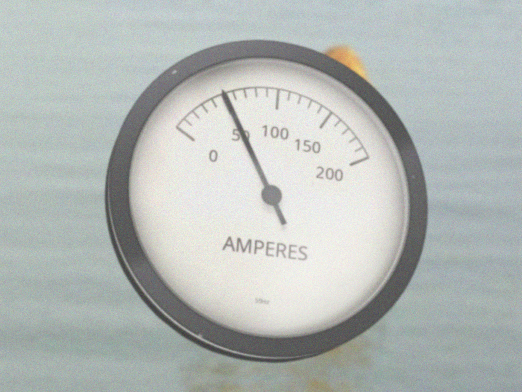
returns 50A
